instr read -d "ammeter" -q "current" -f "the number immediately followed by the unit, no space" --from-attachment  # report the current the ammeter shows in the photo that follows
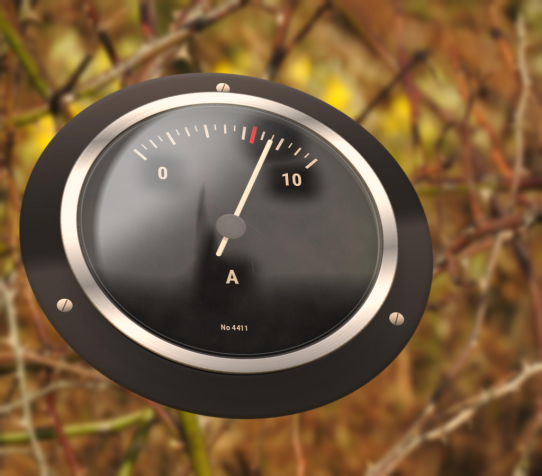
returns 7.5A
